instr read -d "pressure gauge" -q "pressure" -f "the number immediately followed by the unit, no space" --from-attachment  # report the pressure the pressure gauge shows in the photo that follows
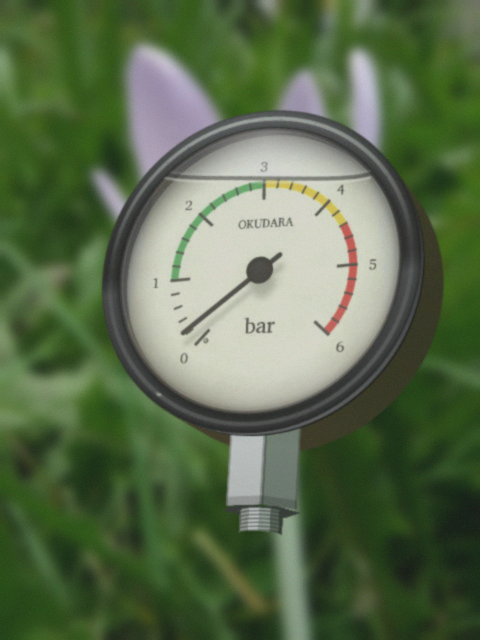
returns 0.2bar
